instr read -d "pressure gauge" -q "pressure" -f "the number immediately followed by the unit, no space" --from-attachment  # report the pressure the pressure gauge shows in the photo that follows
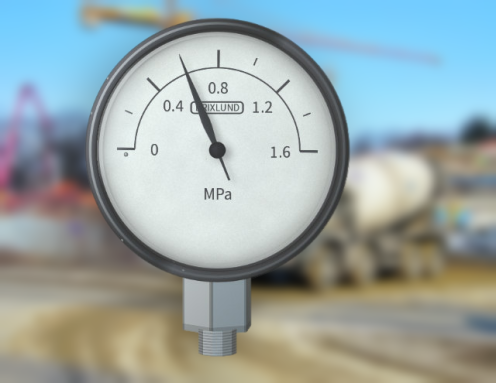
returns 0.6MPa
